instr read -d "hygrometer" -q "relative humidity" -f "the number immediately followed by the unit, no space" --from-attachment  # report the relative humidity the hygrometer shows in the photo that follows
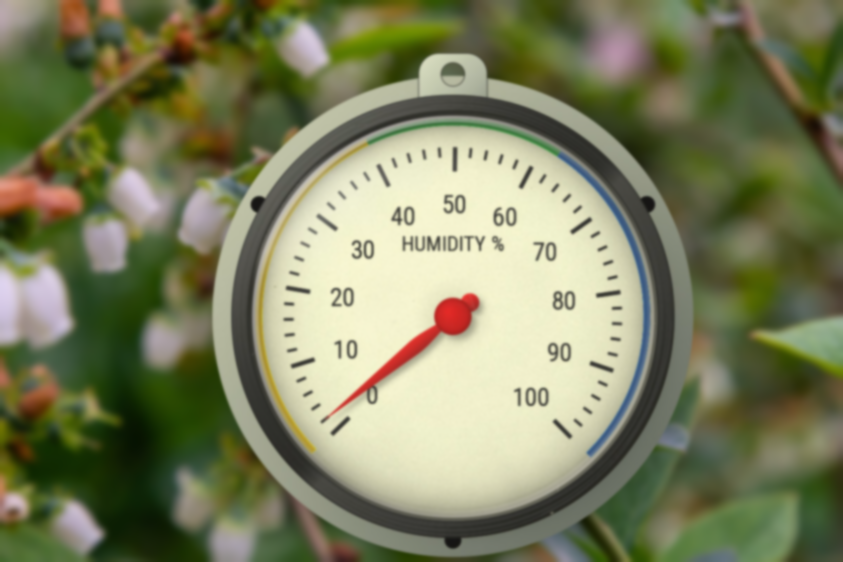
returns 2%
